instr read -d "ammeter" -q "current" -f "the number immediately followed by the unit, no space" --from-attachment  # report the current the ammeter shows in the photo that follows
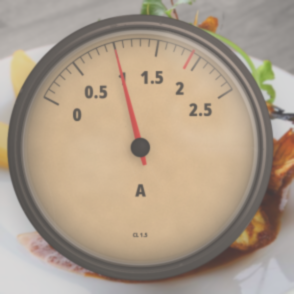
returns 1A
